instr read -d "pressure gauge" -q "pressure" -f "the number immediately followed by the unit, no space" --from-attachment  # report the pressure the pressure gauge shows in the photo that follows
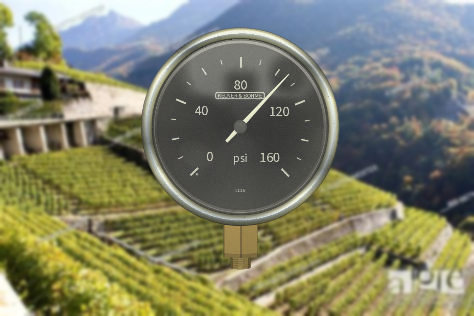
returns 105psi
